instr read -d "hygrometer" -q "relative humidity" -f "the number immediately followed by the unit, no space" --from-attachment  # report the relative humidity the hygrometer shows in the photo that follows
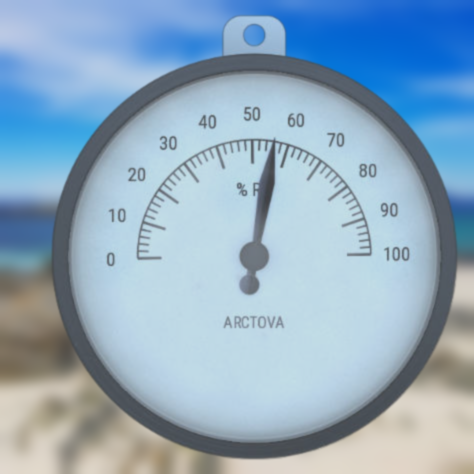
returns 56%
